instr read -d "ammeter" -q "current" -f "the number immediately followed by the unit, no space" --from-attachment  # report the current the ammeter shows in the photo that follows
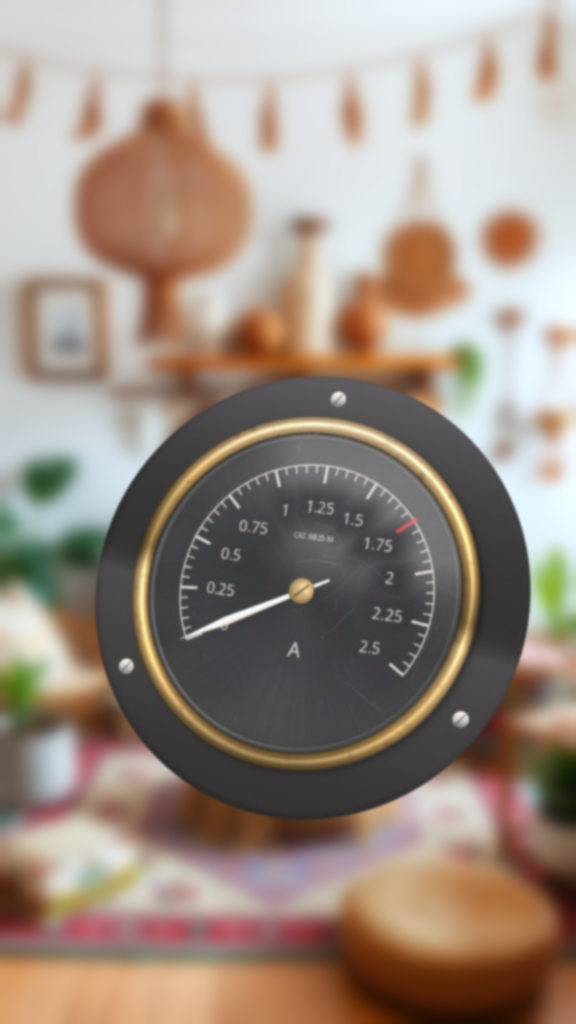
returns 0A
